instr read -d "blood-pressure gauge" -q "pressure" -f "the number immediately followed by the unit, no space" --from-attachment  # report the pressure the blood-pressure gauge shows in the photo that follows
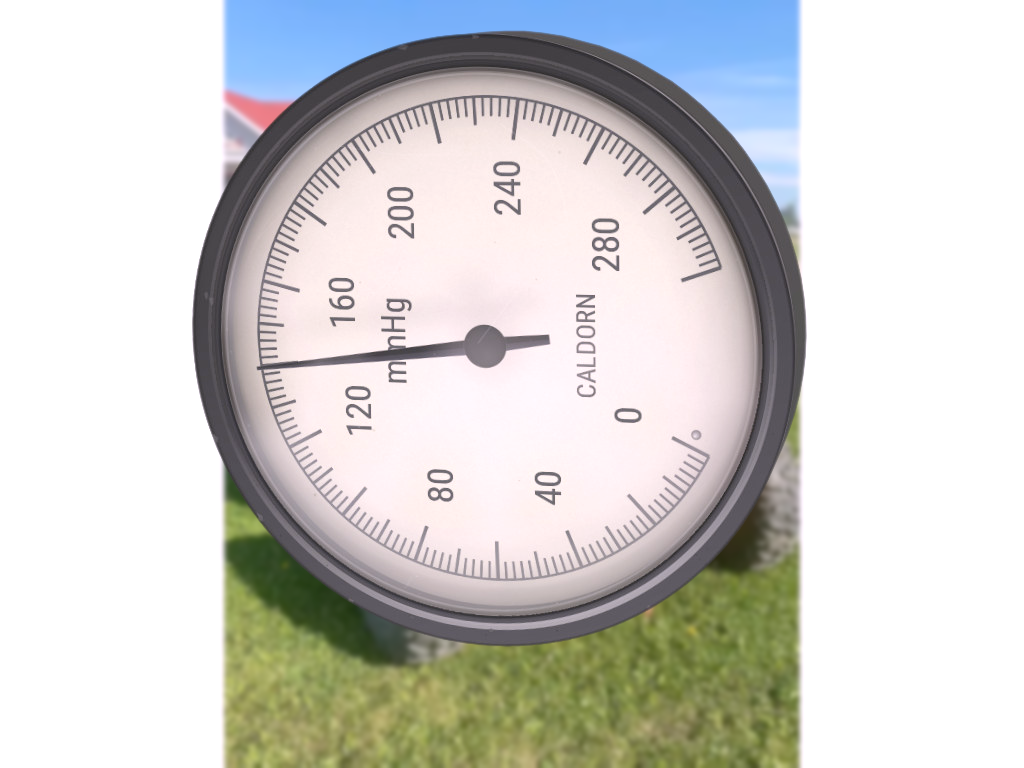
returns 140mmHg
